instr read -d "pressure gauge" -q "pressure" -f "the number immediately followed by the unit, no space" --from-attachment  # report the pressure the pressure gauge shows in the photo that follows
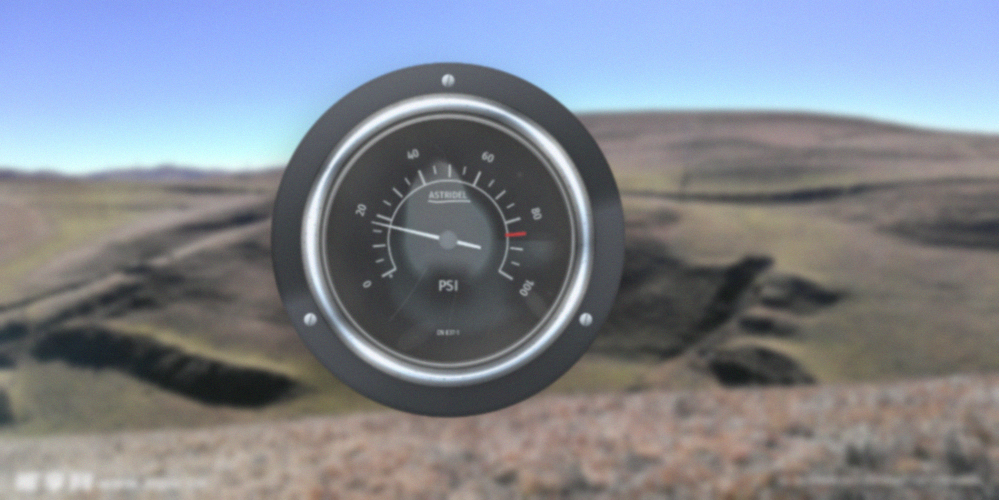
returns 17.5psi
